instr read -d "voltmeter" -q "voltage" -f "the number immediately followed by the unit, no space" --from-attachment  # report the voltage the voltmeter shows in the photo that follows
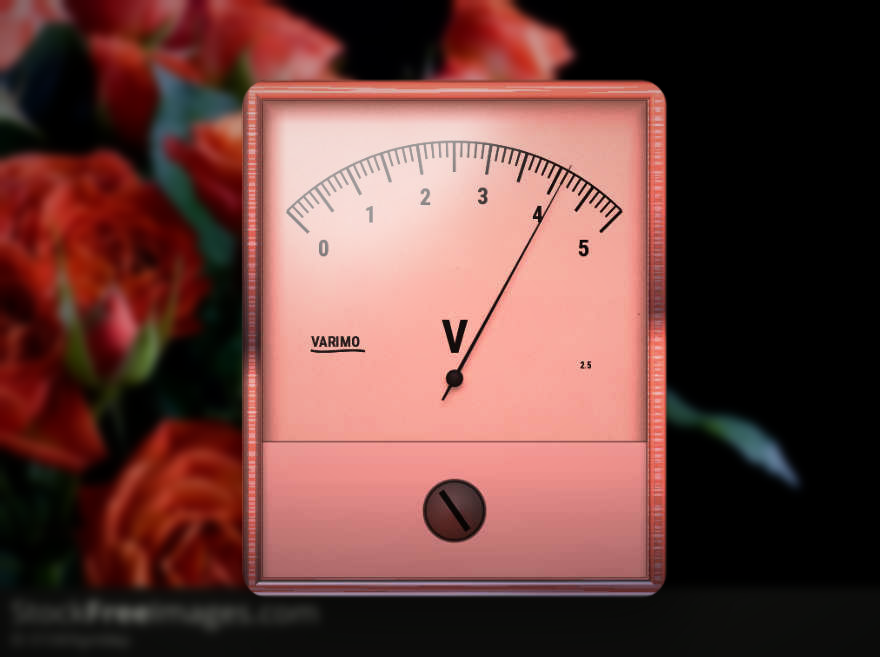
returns 4.1V
